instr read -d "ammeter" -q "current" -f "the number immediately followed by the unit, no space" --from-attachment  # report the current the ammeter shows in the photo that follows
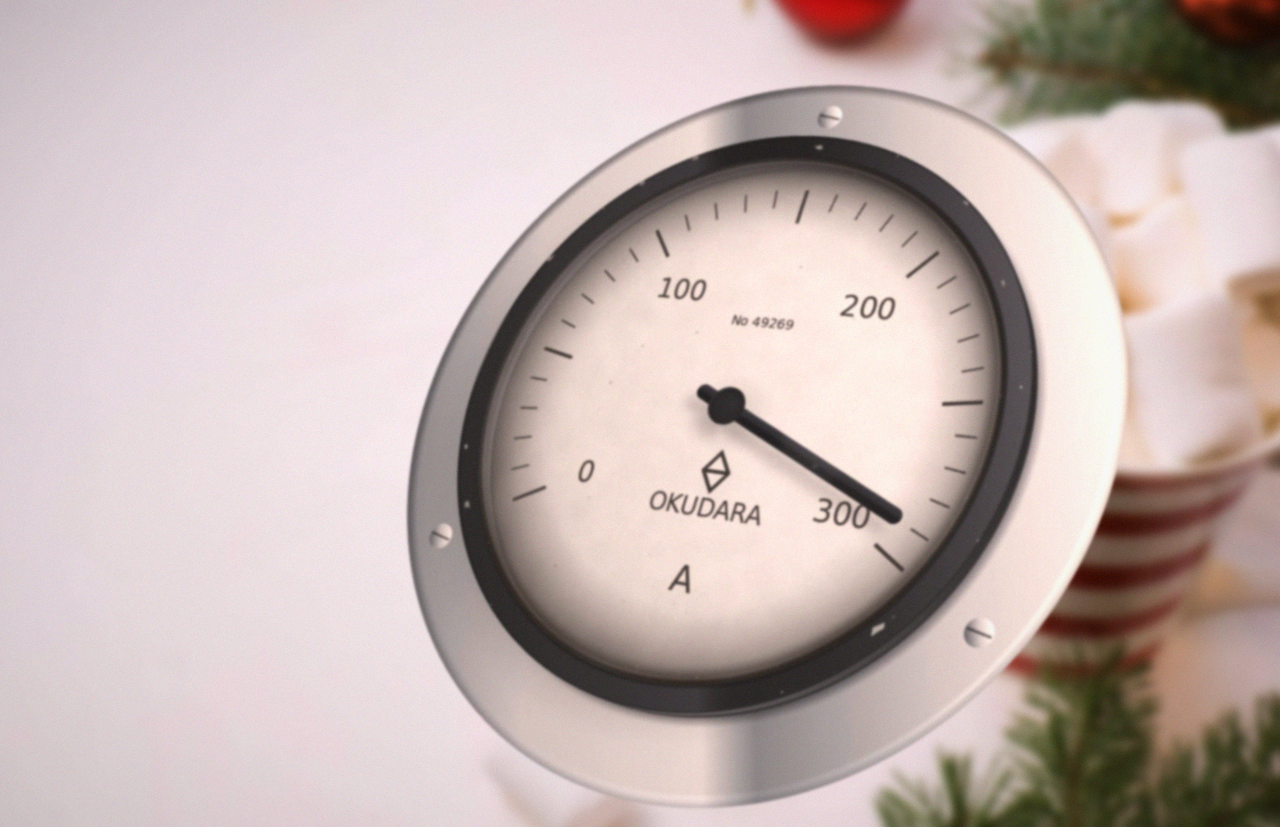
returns 290A
